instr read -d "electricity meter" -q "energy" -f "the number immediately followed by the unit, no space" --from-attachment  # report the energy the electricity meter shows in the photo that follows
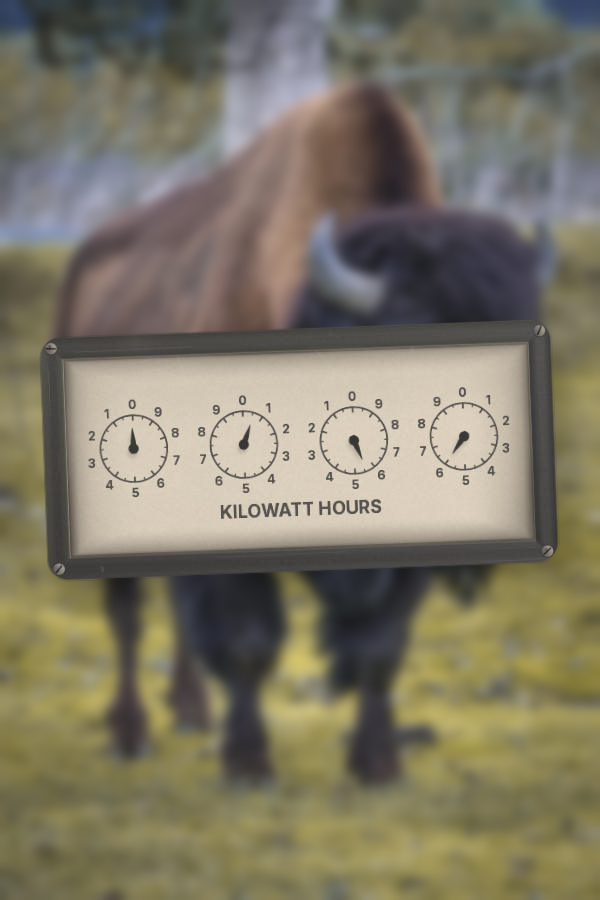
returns 56kWh
